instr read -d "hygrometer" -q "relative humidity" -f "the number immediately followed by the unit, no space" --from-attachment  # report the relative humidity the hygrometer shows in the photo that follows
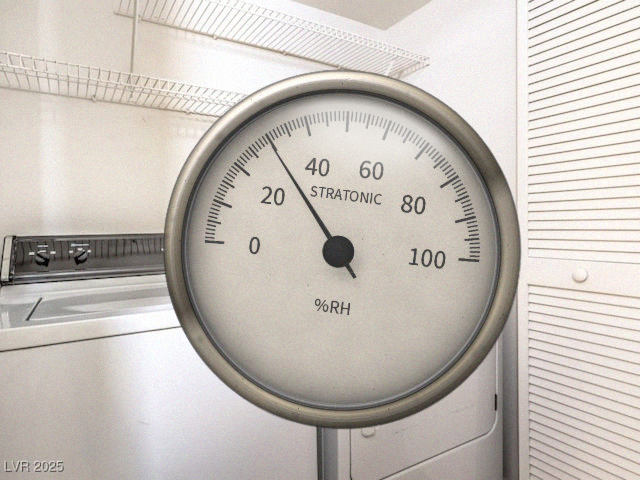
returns 30%
